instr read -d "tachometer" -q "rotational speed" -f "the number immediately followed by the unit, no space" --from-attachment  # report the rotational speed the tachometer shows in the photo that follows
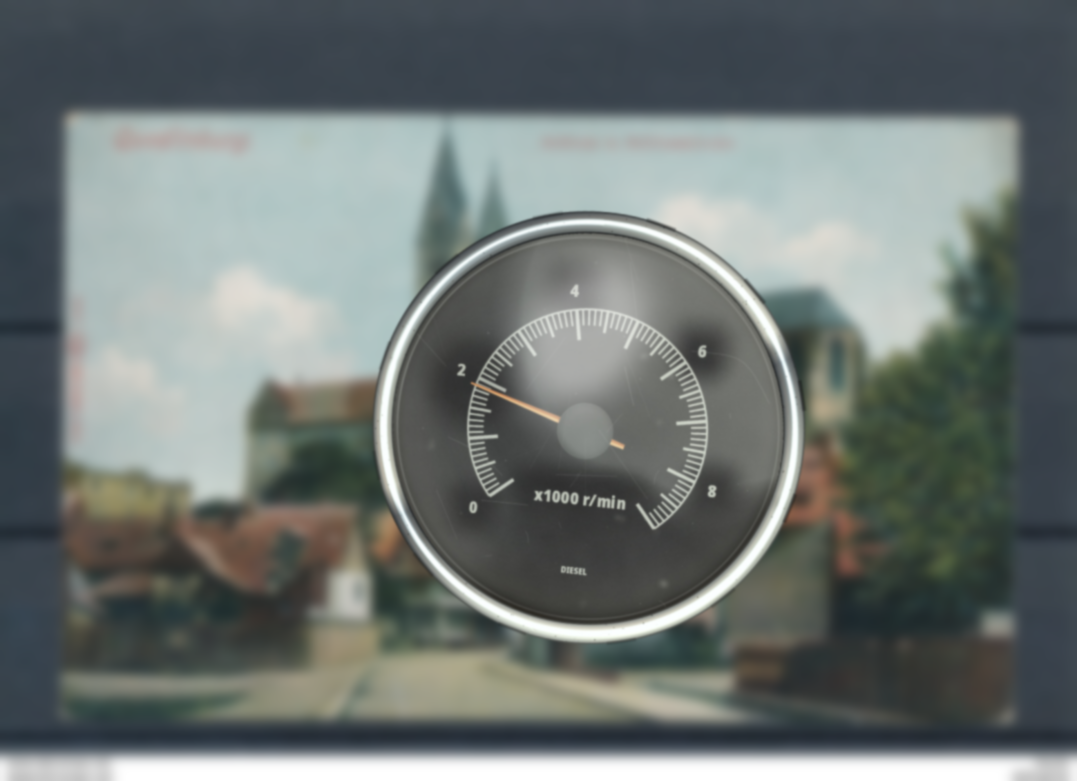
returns 1900rpm
